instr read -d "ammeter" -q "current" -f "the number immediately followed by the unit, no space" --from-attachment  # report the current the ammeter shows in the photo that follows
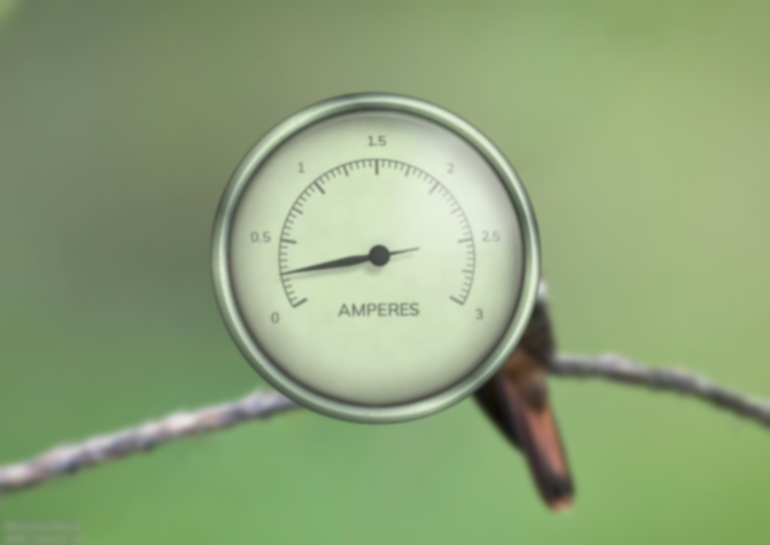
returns 0.25A
